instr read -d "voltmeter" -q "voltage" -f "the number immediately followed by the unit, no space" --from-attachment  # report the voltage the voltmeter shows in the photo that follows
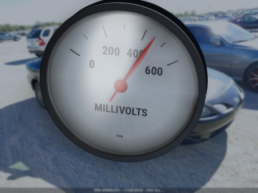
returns 450mV
